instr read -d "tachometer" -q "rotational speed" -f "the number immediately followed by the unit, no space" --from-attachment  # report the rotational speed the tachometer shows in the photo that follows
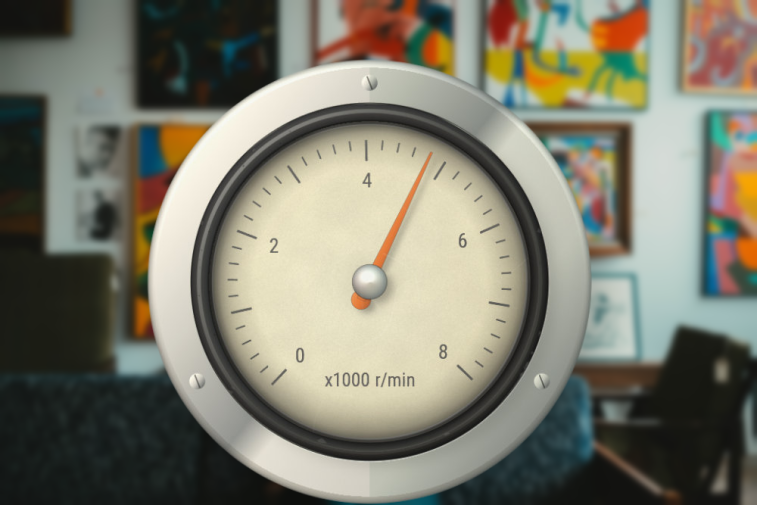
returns 4800rpm
